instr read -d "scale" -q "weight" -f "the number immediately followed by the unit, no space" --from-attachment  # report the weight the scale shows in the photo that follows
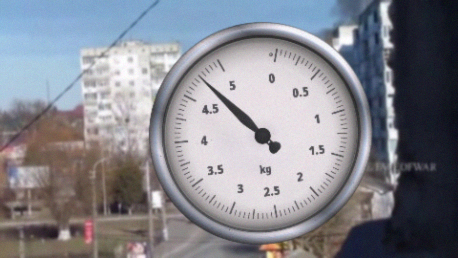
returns 4.75kg
